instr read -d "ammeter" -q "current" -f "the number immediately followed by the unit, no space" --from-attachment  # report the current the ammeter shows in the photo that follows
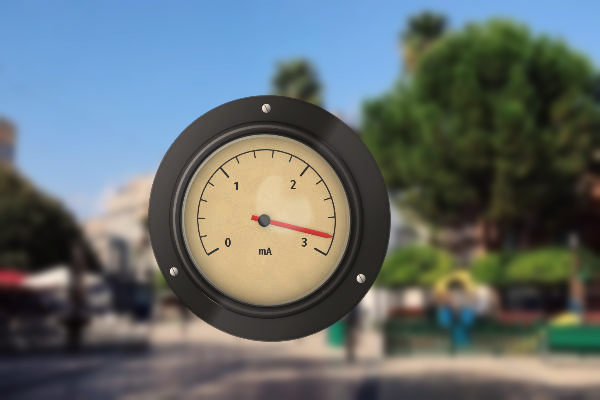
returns 2.8mA
